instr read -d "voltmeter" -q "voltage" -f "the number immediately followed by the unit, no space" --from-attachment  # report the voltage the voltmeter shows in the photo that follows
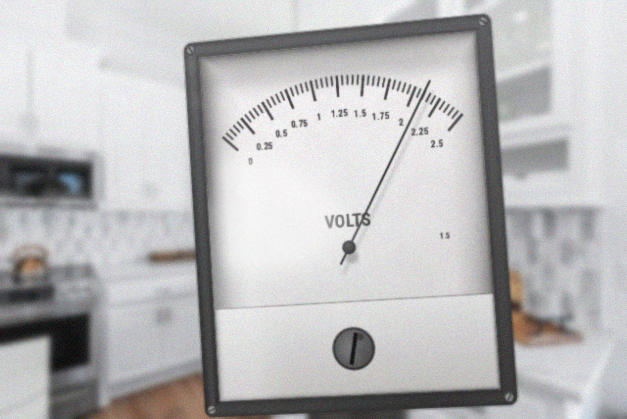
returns 2.1V
